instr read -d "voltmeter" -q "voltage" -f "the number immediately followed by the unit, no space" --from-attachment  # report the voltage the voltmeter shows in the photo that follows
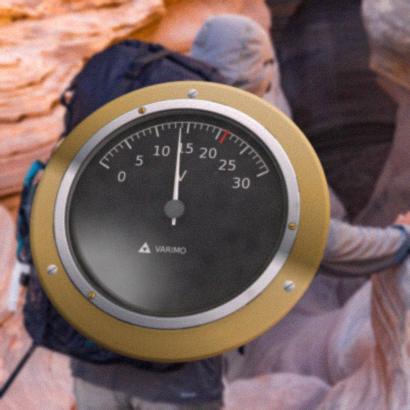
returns 14V
